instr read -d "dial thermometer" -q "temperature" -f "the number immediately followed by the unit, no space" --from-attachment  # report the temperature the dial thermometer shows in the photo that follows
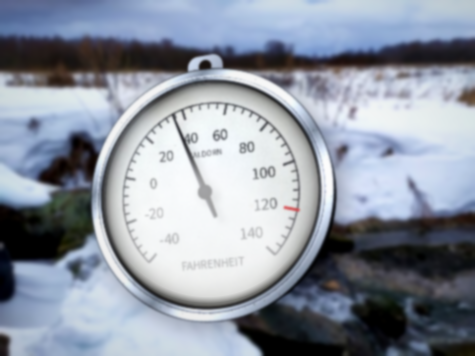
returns 36°F
